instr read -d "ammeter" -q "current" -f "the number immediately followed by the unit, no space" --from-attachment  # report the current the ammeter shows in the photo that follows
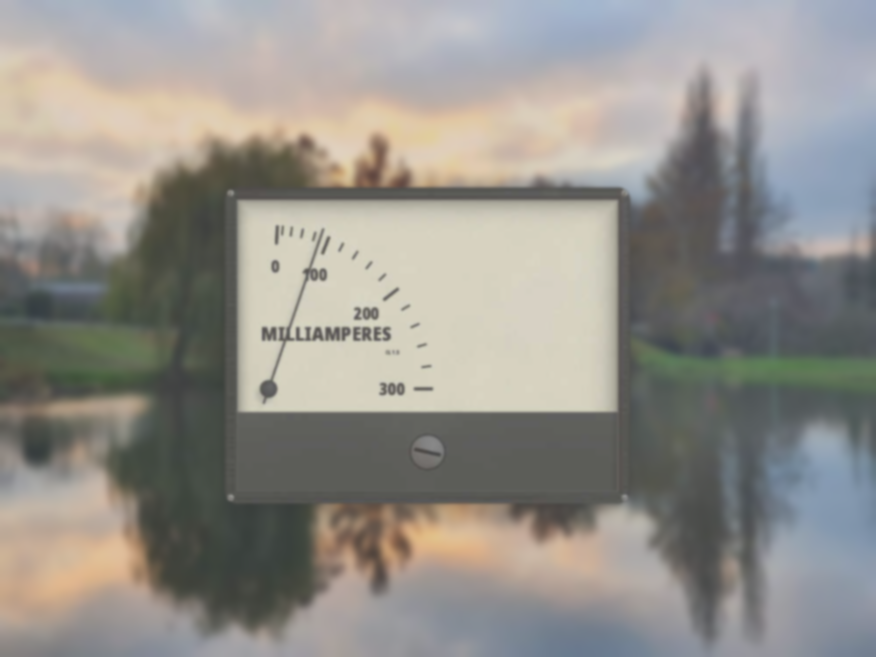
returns 90mA
